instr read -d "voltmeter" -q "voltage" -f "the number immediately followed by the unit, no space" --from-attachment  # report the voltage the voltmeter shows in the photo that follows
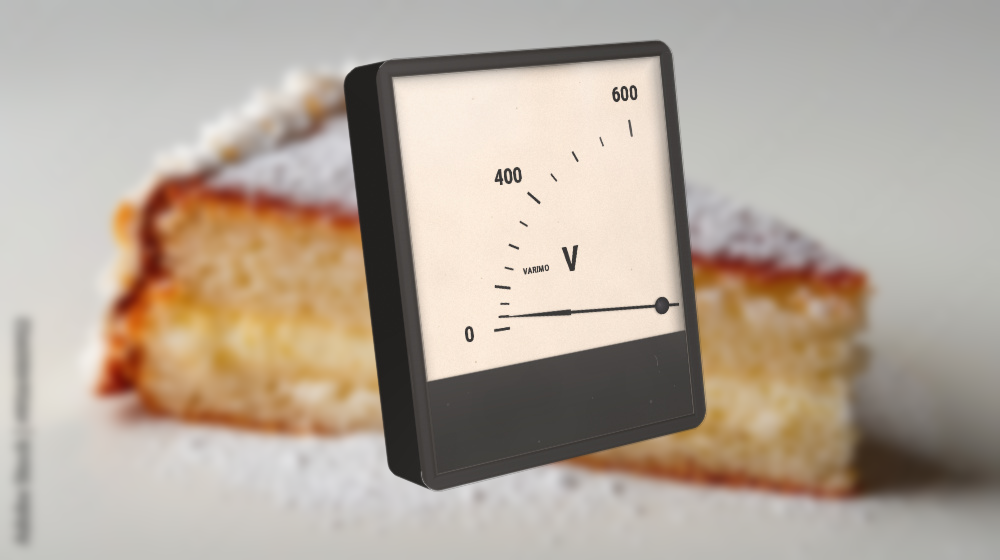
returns 100V
